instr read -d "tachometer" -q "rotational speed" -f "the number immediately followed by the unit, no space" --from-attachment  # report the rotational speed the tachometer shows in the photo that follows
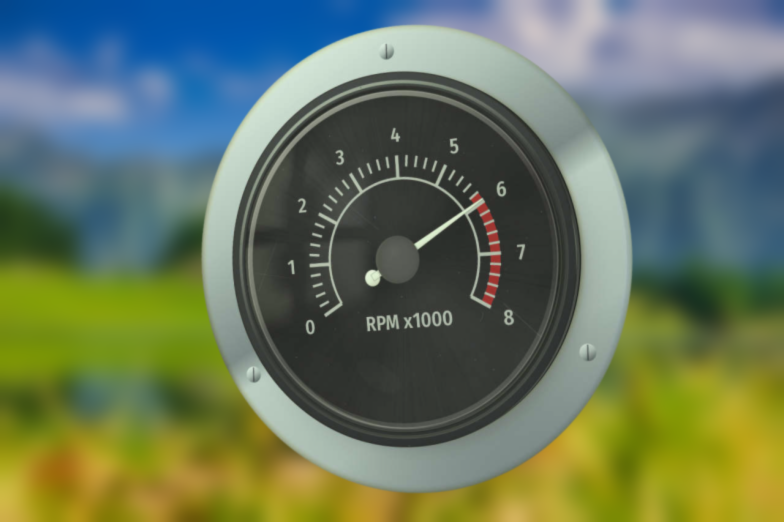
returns 6000rpm
